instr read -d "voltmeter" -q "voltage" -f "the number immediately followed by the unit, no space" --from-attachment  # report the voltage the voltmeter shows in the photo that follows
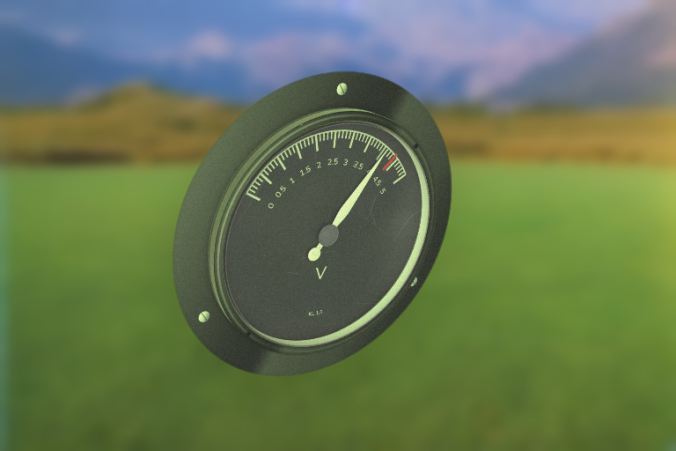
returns 4V
